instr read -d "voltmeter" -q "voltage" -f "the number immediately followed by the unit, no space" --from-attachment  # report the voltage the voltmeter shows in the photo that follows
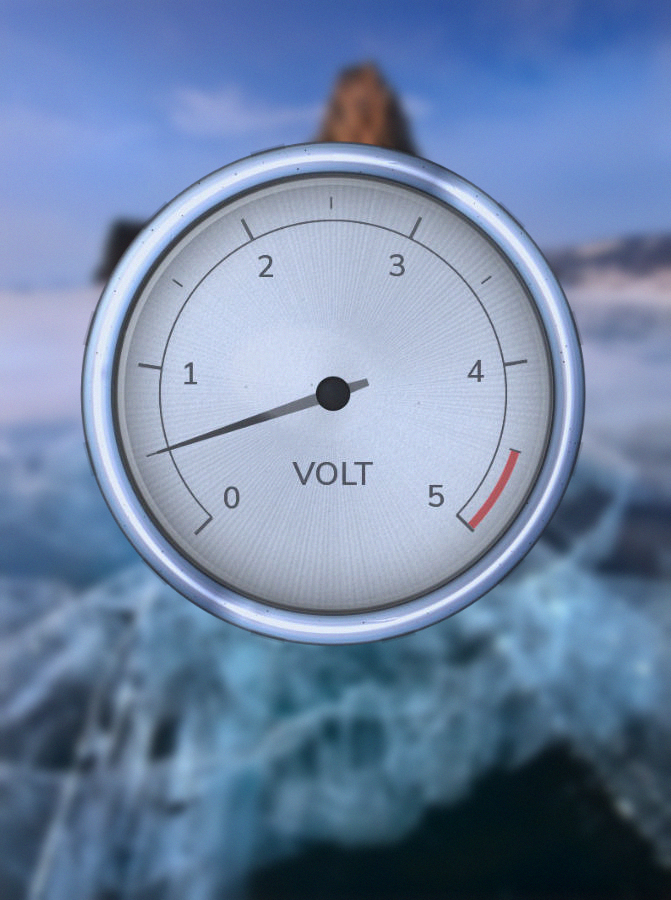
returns 0.5V
